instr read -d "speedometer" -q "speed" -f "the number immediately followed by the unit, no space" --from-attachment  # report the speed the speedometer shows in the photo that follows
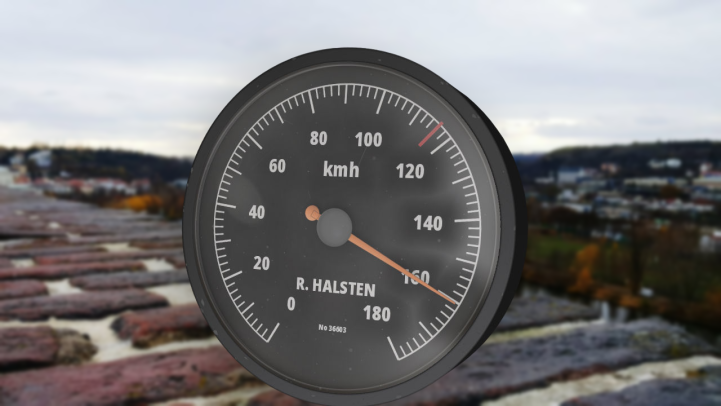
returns 160km/h
